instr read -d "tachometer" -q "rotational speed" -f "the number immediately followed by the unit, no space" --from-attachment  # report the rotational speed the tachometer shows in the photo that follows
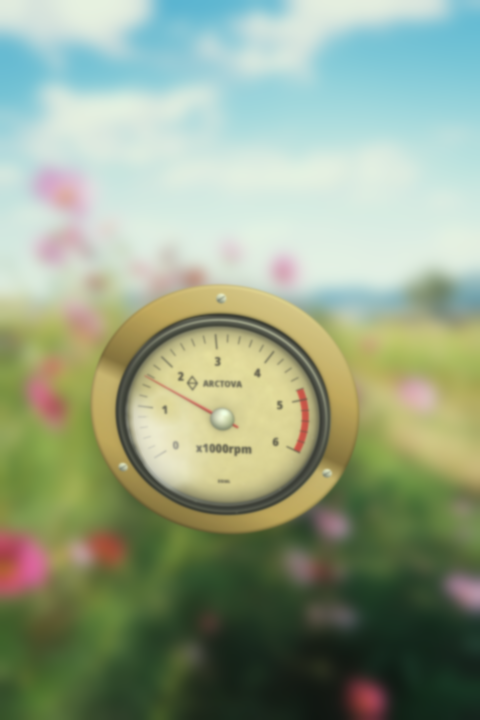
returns 1600rpm
